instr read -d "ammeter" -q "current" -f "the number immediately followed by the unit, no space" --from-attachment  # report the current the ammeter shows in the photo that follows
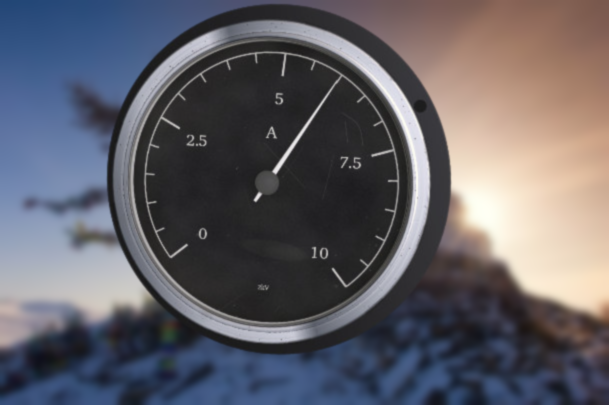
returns 6A
